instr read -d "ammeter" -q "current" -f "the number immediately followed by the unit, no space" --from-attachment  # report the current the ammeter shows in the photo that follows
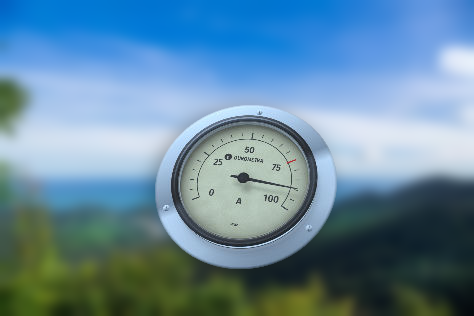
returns 90A
